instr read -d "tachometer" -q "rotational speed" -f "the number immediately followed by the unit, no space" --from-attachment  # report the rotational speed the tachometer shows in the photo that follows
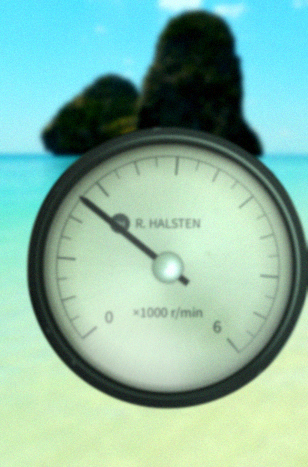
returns 1750rpm
